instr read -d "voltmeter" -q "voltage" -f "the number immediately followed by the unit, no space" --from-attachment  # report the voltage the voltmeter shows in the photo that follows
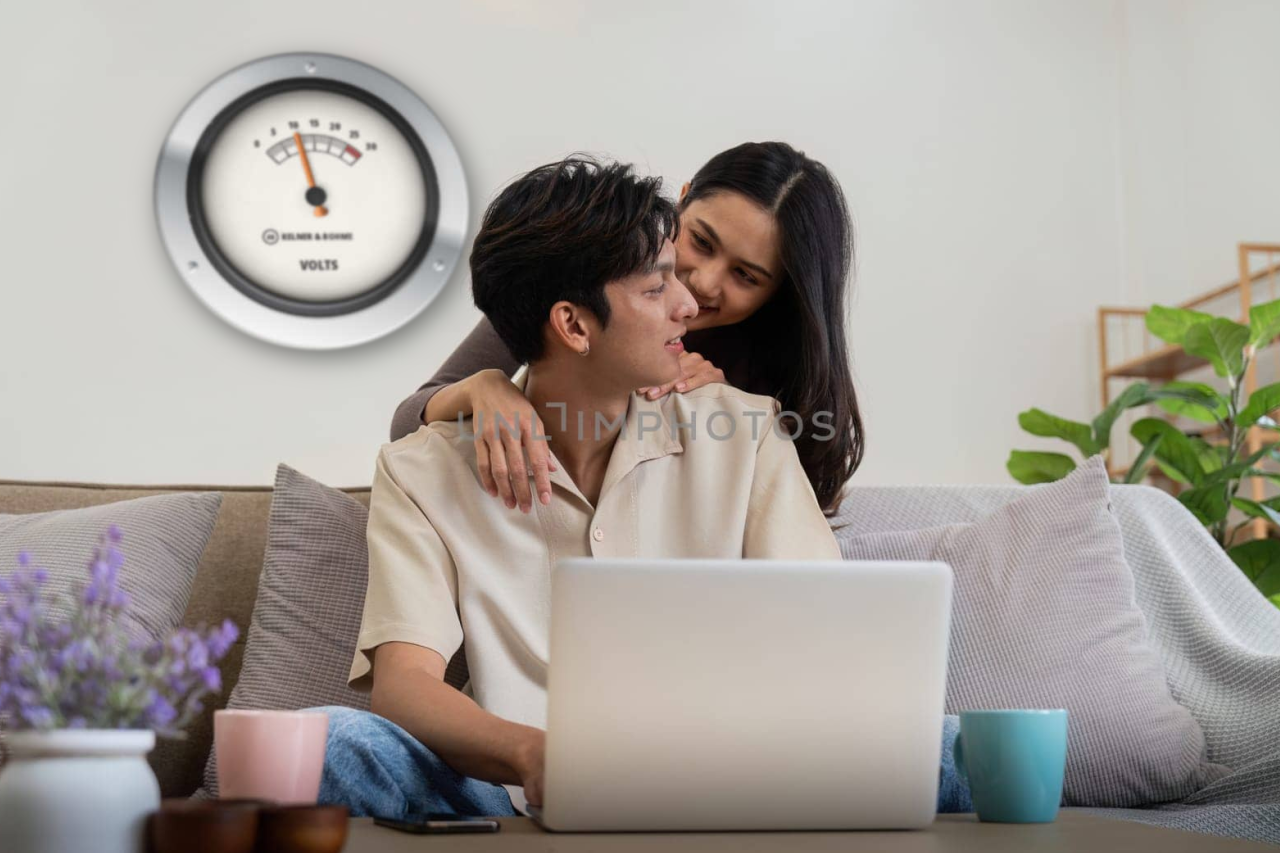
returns 10V
